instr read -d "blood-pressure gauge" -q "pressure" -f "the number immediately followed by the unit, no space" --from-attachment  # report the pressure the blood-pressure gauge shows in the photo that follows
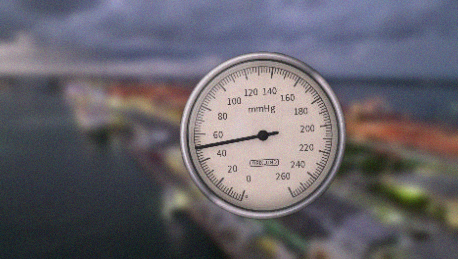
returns 50mmHg
